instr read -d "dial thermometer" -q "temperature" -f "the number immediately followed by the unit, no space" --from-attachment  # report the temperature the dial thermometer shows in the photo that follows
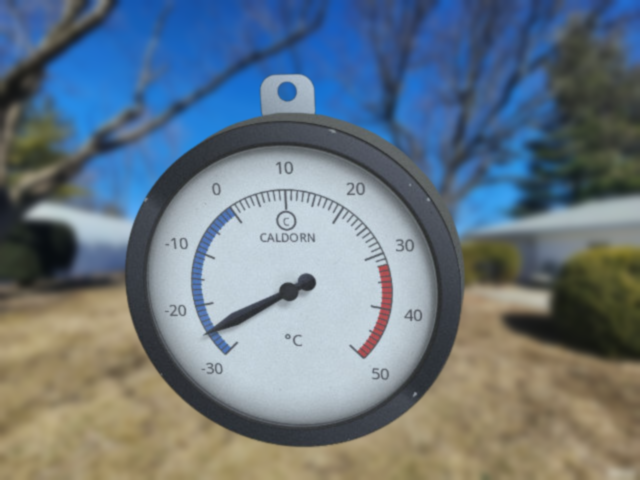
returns -25°C
